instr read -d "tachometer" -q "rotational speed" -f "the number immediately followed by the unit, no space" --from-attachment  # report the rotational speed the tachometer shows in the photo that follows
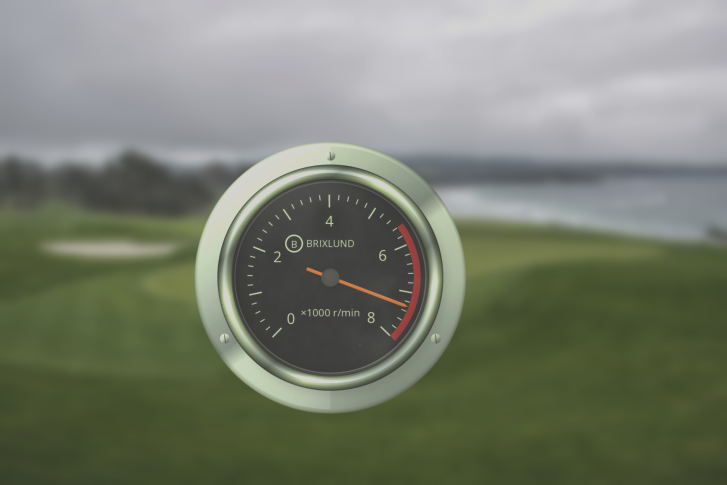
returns 7300rpm
